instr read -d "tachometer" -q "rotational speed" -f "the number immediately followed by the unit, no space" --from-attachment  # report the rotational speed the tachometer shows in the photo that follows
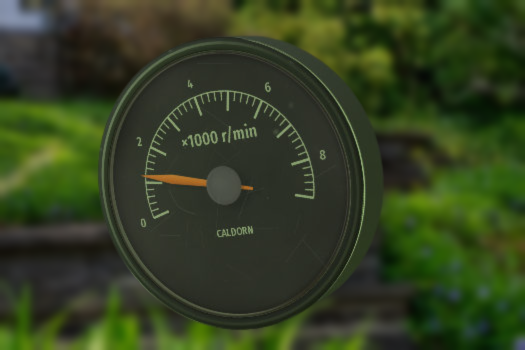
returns 1200rpm
